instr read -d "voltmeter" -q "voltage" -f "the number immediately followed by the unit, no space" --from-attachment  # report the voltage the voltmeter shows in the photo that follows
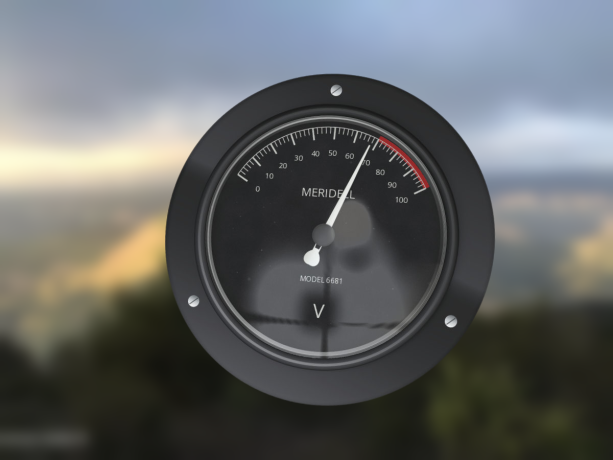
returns 68V
